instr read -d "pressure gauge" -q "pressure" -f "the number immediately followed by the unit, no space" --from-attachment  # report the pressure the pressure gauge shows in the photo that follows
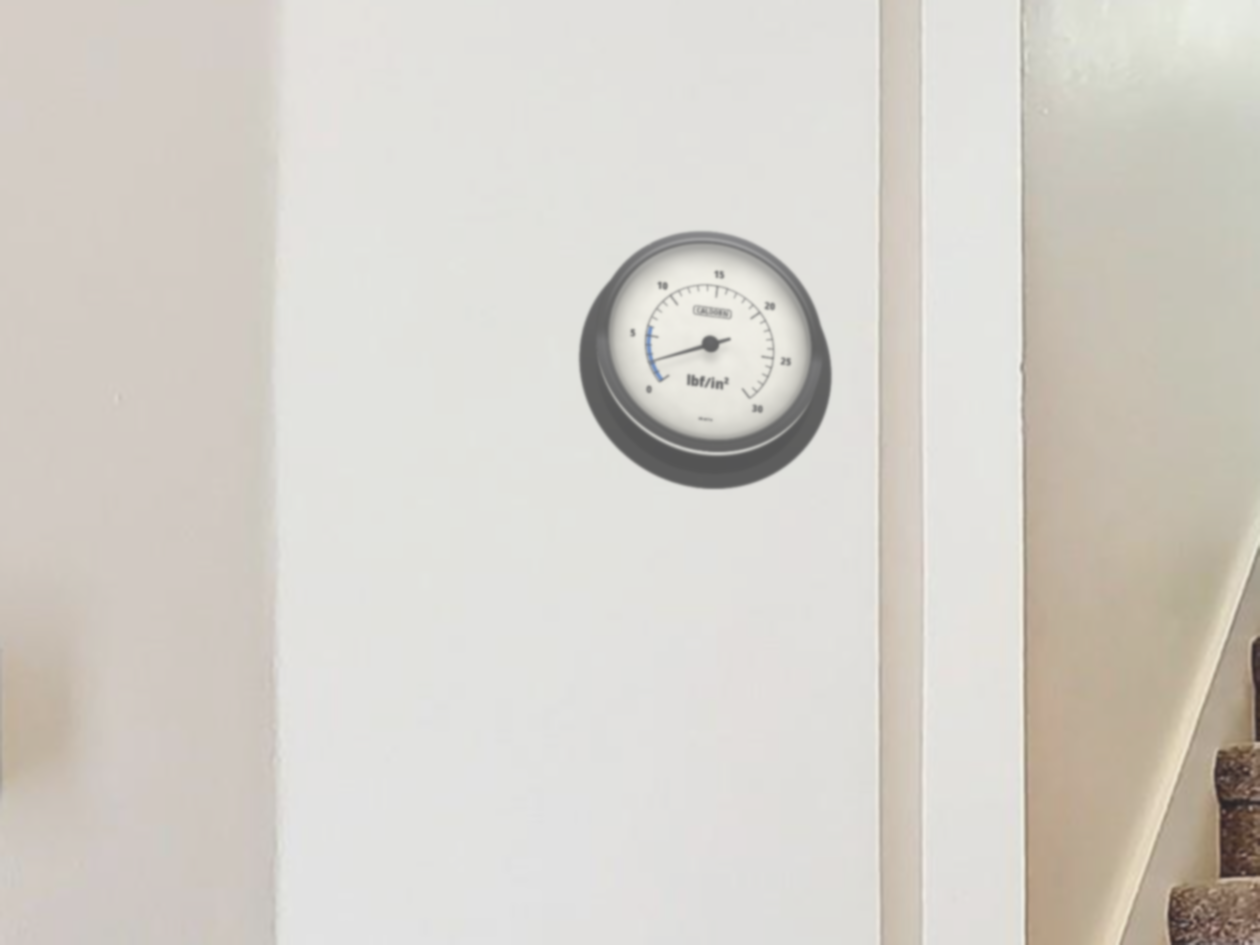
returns 2psi
